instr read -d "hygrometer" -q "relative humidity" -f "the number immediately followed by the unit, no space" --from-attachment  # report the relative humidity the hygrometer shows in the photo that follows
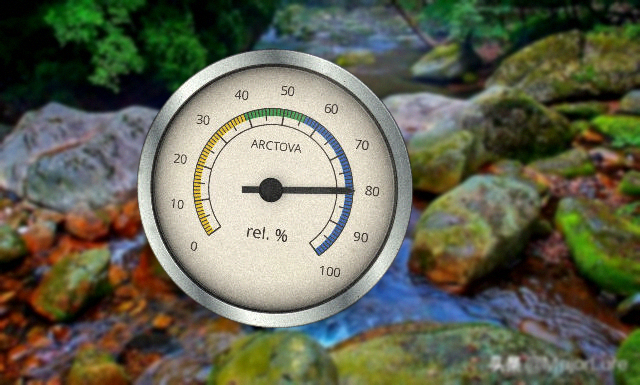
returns 80%
